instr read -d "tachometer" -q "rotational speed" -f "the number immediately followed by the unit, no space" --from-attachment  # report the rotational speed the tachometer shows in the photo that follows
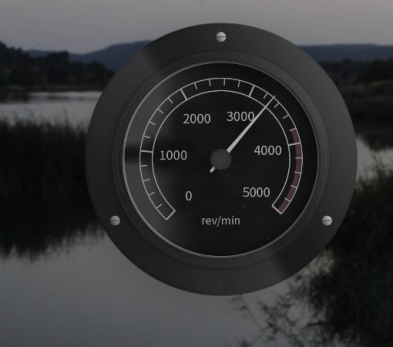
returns 3300rpm
